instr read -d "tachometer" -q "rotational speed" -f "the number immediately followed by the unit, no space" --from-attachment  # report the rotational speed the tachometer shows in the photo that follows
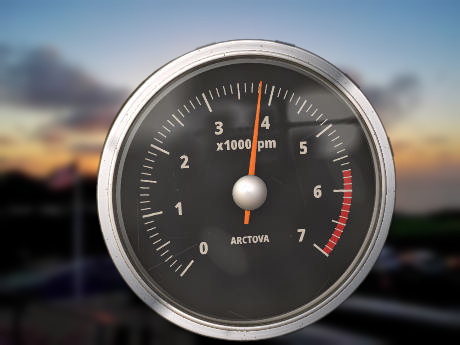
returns 3800rpm
